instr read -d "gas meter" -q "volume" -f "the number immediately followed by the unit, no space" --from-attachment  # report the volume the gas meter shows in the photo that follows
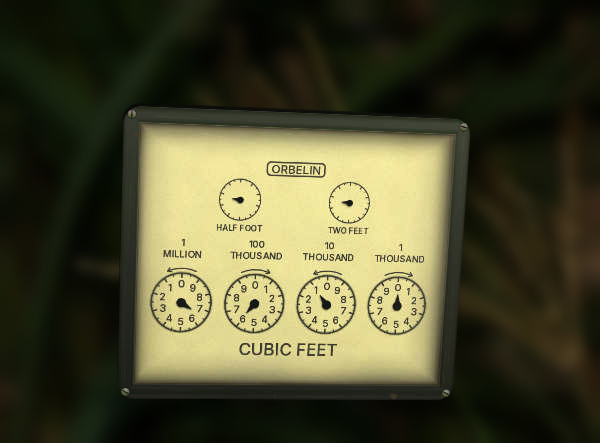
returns 661000ft³
